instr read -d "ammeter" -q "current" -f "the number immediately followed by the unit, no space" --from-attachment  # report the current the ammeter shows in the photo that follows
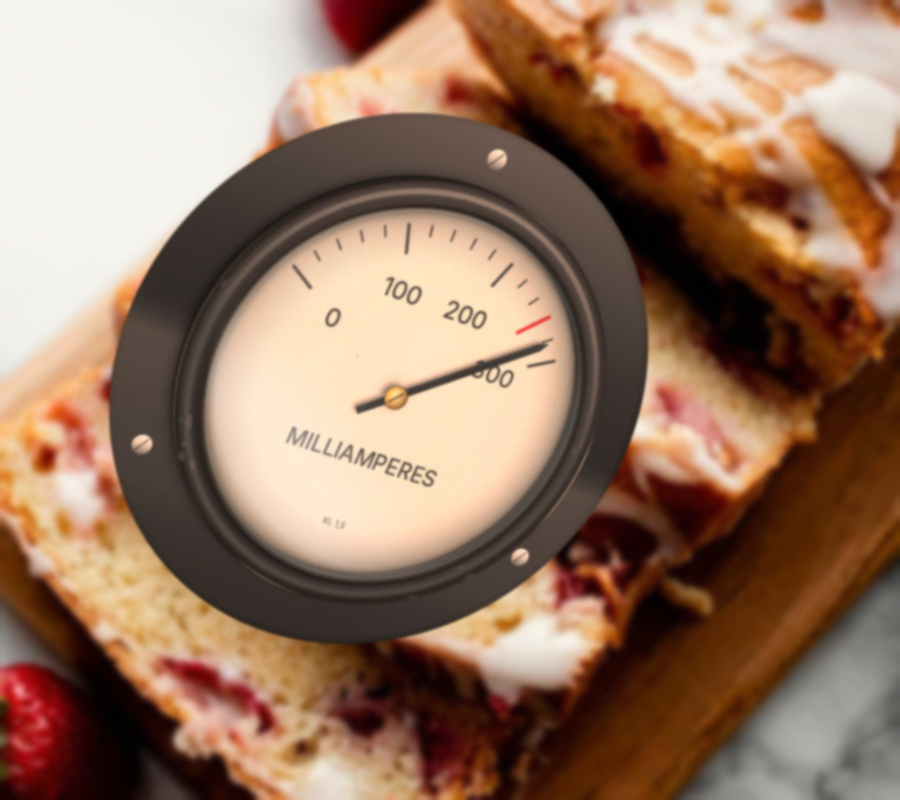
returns 280mA
